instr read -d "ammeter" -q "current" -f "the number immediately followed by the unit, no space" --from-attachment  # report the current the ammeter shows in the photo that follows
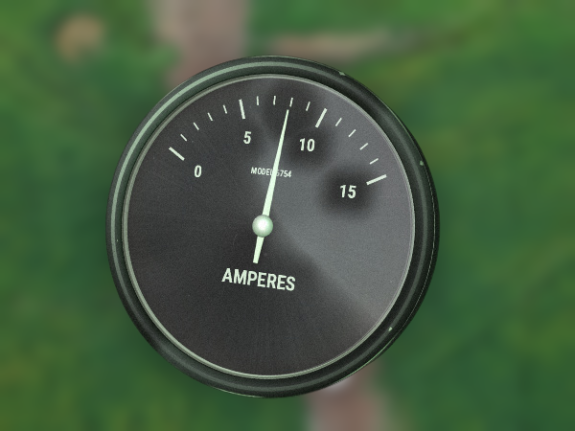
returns 8A
